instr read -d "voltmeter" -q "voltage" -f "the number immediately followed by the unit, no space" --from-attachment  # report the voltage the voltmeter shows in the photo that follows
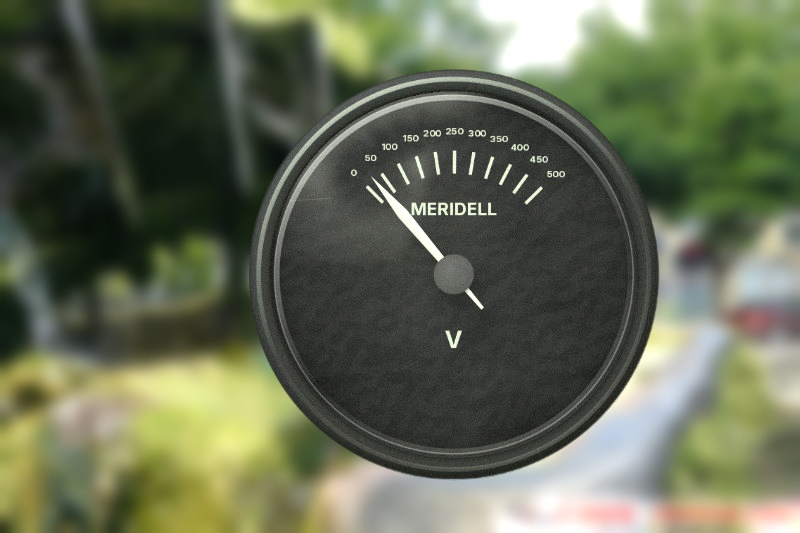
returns 25V
